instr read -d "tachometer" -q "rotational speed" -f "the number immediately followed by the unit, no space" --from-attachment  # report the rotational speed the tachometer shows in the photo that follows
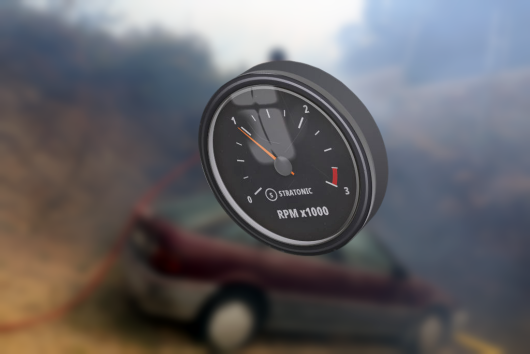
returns 1000rpm
